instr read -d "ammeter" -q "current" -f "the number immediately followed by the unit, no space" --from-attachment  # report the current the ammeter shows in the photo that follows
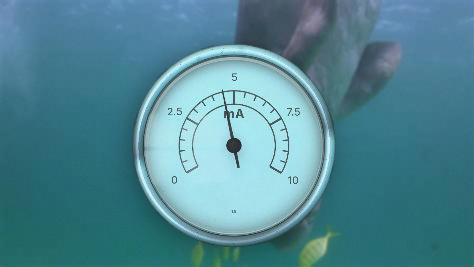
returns 4.5mA
